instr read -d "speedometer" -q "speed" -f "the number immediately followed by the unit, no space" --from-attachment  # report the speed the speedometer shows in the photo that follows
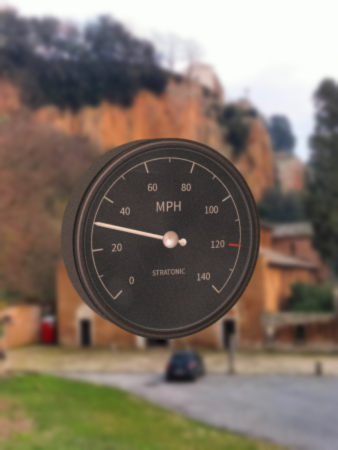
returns 30mph
